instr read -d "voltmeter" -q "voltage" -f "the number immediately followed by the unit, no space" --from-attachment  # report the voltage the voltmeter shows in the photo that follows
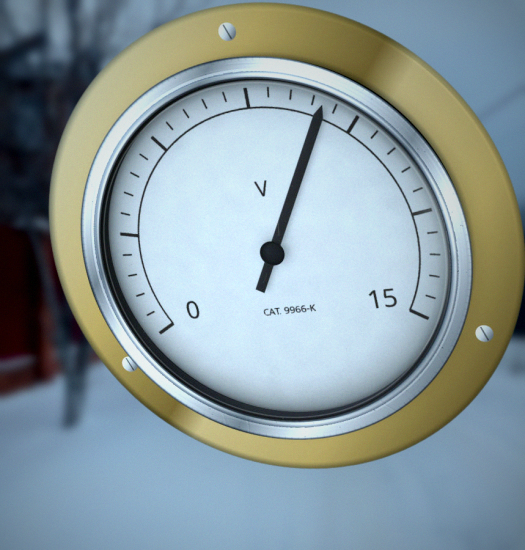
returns 9.25V
